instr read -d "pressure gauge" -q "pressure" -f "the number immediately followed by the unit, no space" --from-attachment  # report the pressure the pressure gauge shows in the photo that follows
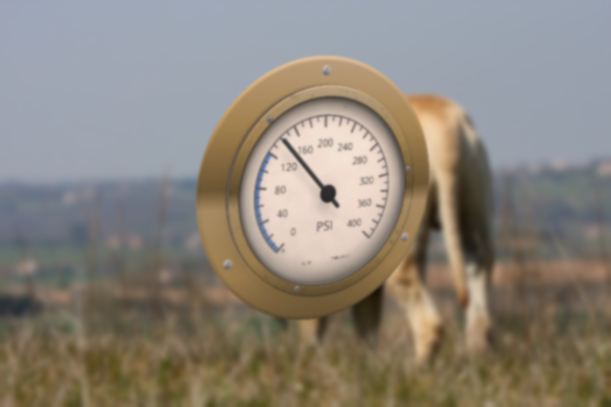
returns 140psi
